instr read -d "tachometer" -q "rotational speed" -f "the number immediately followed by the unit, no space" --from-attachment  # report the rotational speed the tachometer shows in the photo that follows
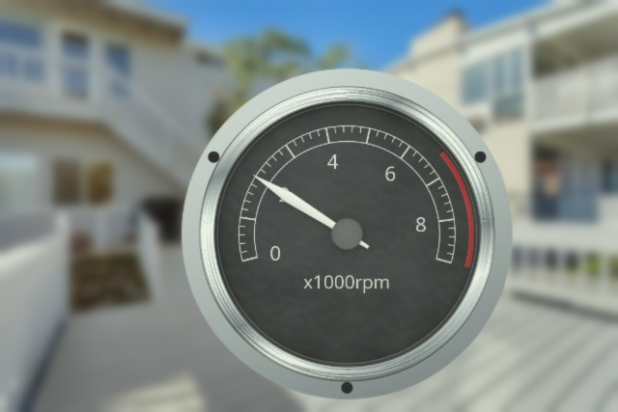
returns 2000rpm
